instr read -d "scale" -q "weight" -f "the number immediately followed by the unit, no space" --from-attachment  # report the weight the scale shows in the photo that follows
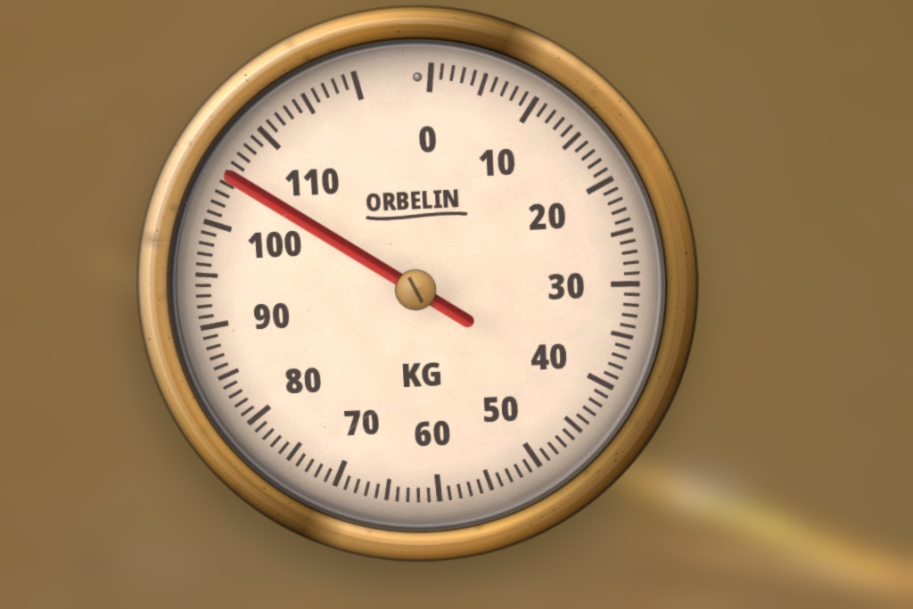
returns 105kg
